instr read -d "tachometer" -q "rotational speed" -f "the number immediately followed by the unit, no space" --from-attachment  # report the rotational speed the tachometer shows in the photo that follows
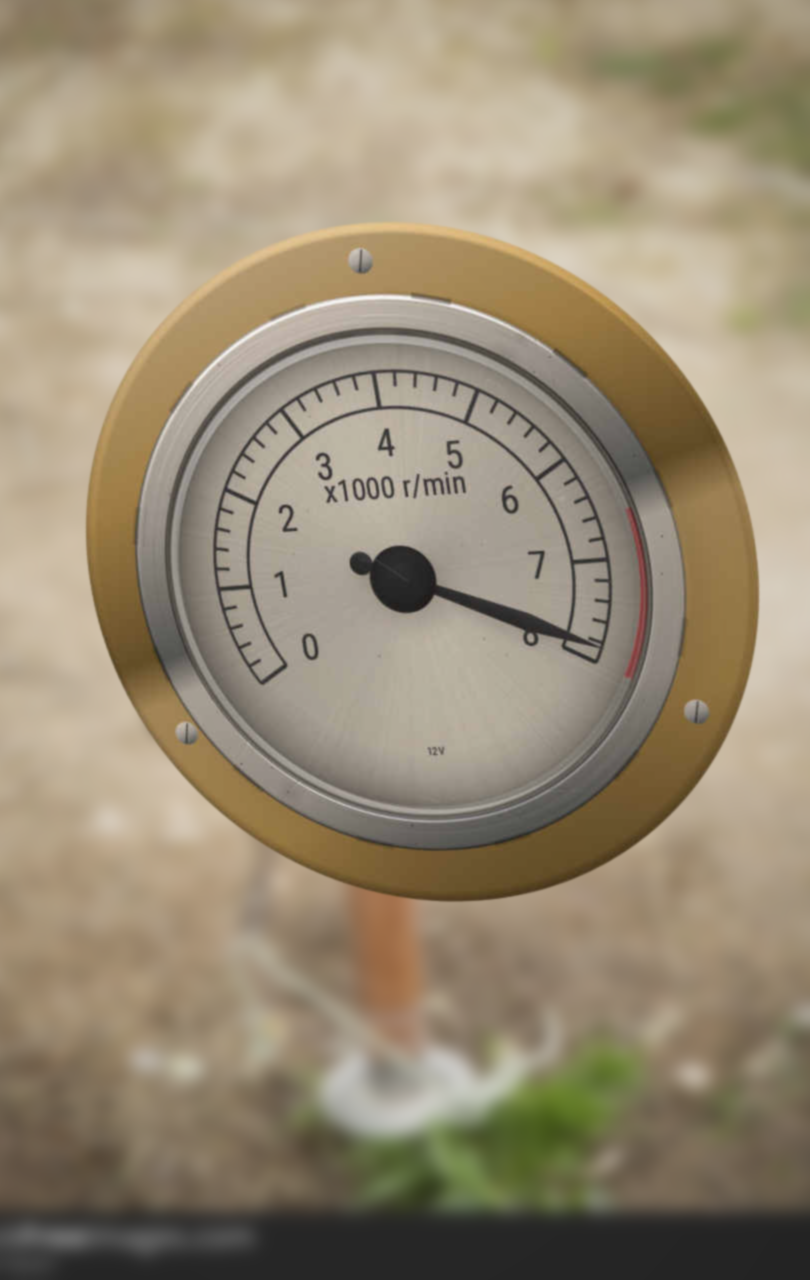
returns 7800rpm
